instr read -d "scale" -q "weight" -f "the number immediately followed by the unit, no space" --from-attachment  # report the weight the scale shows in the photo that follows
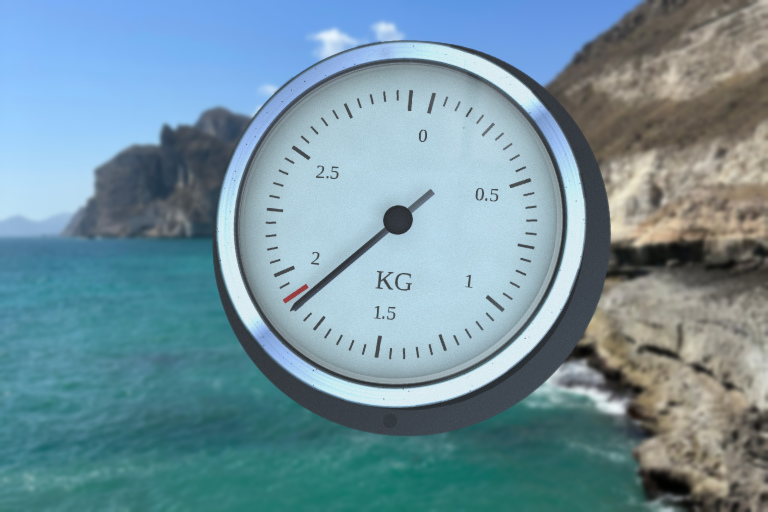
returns 1.85kg
